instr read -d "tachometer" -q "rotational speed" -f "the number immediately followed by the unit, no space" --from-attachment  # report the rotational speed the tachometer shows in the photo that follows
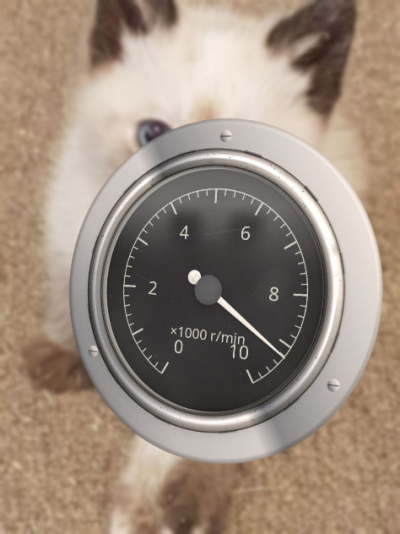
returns 9200rpm
